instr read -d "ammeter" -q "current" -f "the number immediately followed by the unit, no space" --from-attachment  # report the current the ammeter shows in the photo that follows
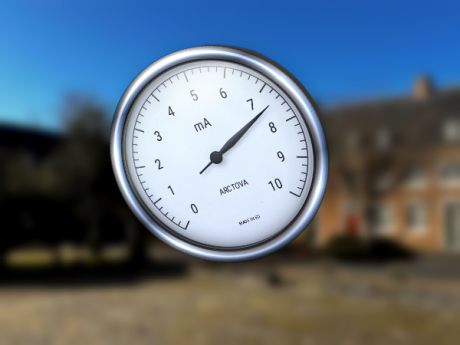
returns 7.4mA
